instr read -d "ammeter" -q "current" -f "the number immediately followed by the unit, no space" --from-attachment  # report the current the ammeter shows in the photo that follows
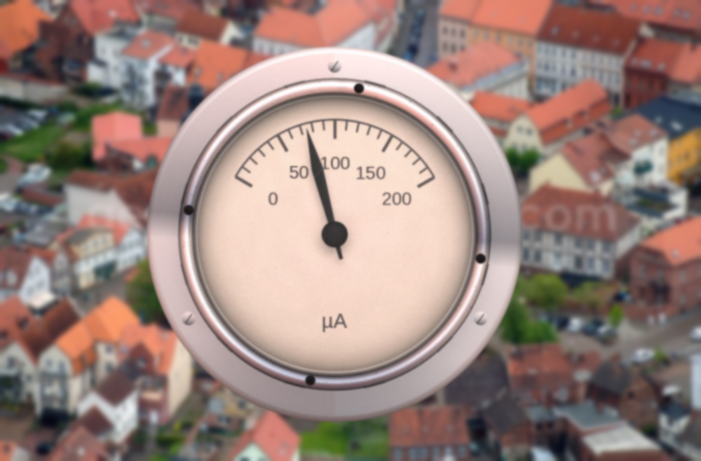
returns 75µA
